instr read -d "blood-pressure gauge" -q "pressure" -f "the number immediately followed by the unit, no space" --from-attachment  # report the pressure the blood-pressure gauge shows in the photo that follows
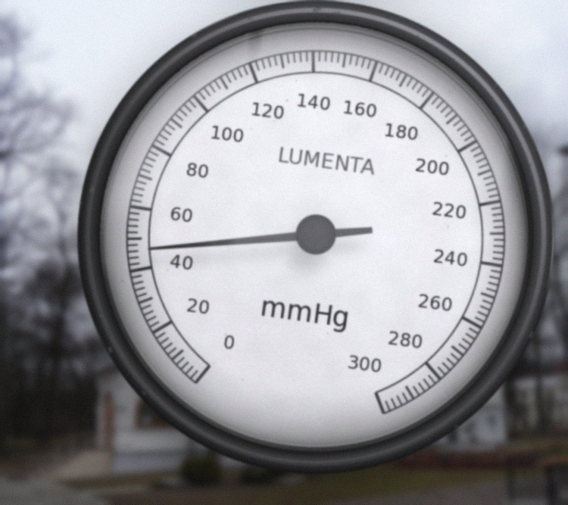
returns 46mmHg
